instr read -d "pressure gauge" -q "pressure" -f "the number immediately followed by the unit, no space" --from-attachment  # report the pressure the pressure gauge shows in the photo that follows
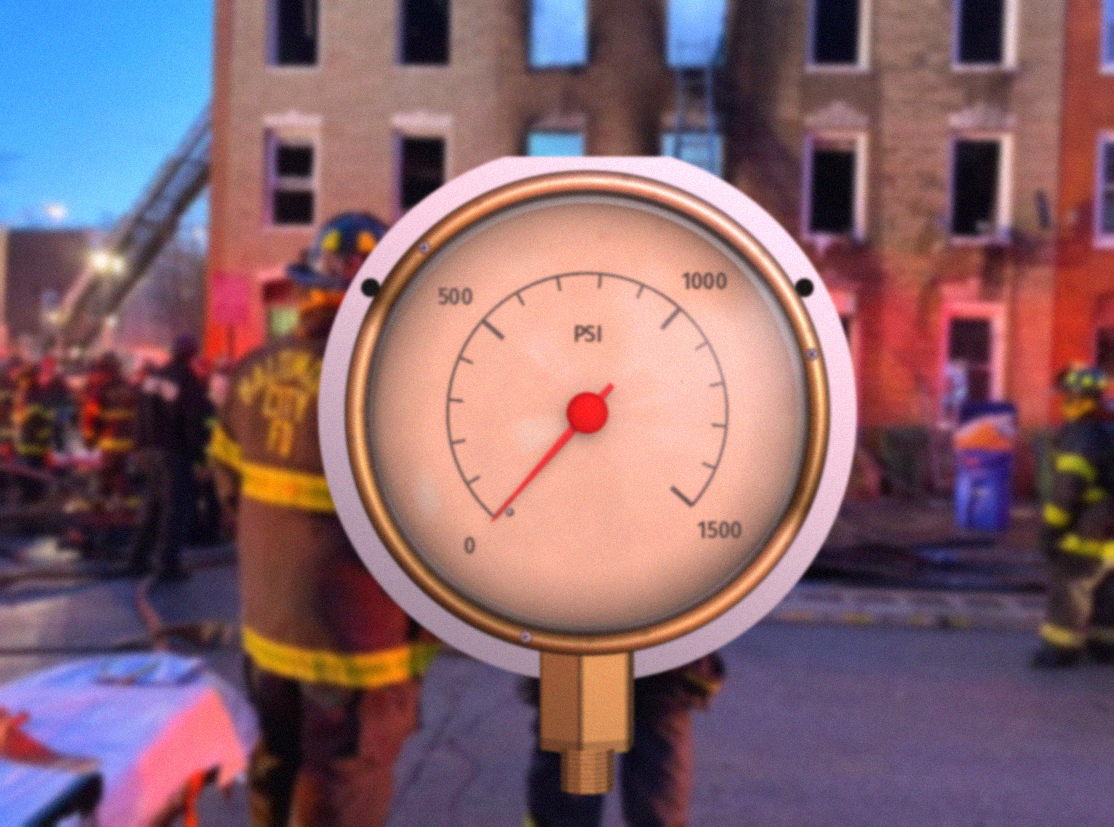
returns 0psi
